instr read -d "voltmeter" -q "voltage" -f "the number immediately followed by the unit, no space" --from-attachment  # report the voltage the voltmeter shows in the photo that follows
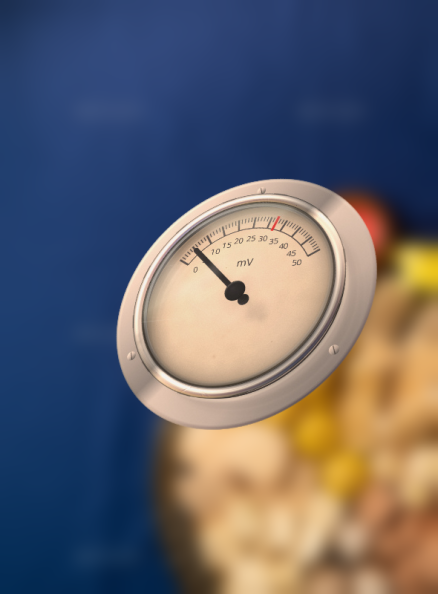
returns 5mV
